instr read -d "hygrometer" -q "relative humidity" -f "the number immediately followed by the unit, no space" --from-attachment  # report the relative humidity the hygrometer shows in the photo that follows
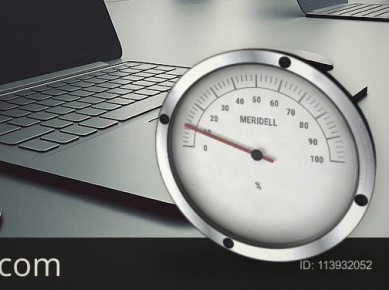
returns 10%
